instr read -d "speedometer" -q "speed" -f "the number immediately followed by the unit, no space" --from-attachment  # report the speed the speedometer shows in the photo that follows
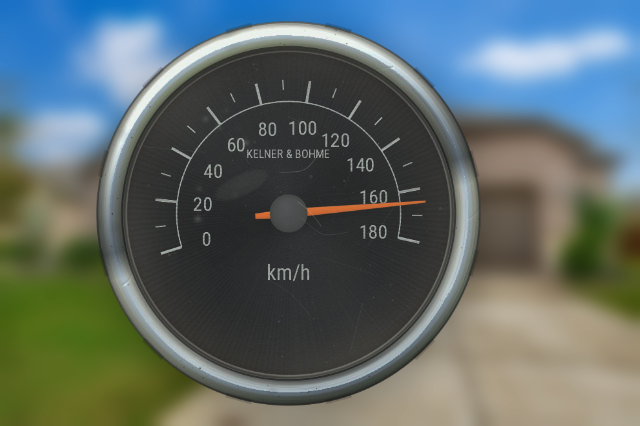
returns 165km/h
